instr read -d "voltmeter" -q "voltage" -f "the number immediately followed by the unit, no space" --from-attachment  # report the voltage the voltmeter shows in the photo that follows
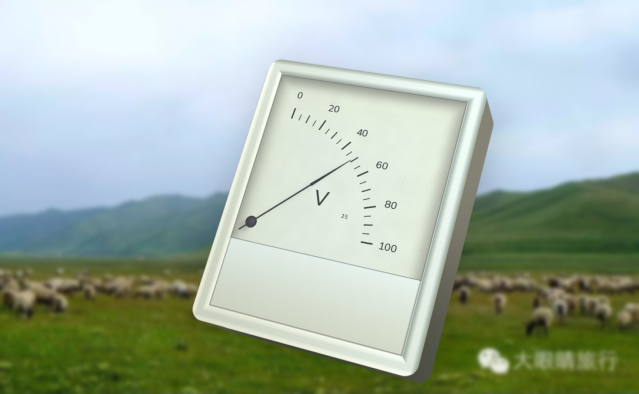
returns 50V
